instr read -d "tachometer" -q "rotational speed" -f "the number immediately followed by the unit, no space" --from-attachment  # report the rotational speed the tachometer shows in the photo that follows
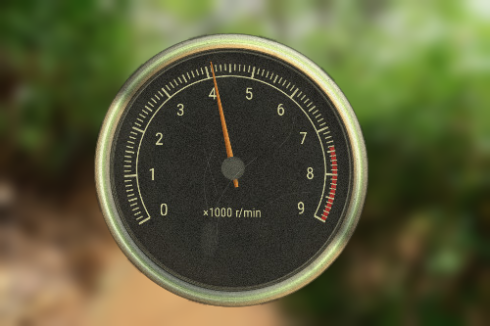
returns 4100rpm
